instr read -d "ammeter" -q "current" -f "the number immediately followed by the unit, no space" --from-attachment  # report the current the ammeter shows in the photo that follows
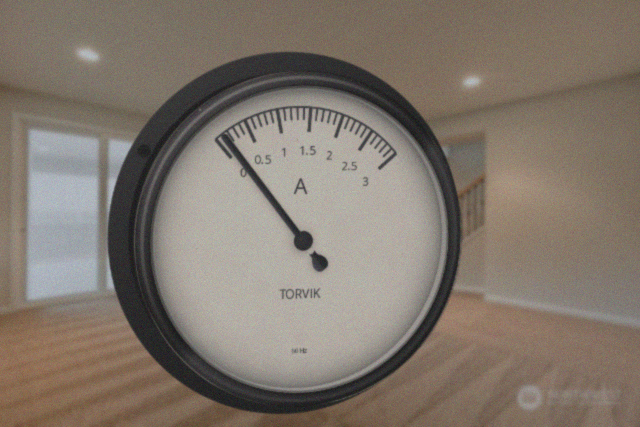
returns 0.1A
